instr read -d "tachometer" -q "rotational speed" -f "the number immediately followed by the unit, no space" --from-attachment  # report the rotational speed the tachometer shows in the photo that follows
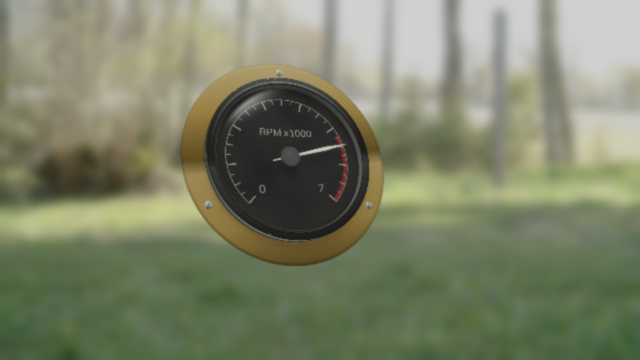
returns 5500rpm
